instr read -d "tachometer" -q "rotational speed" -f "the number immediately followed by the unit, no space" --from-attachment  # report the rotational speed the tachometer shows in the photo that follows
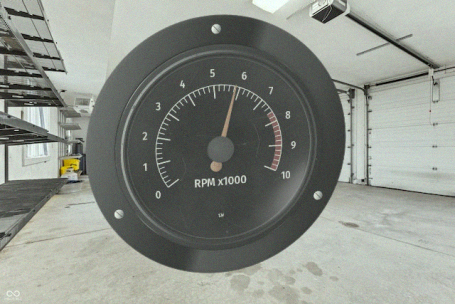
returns 5800rpm
